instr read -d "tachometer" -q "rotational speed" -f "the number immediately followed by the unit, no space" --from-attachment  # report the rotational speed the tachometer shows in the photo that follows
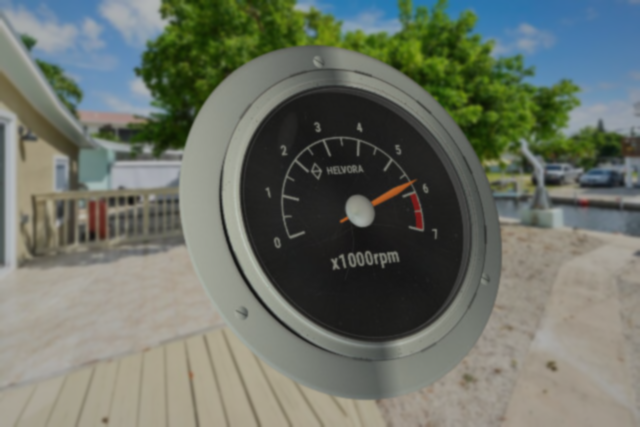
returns 5750rpm
